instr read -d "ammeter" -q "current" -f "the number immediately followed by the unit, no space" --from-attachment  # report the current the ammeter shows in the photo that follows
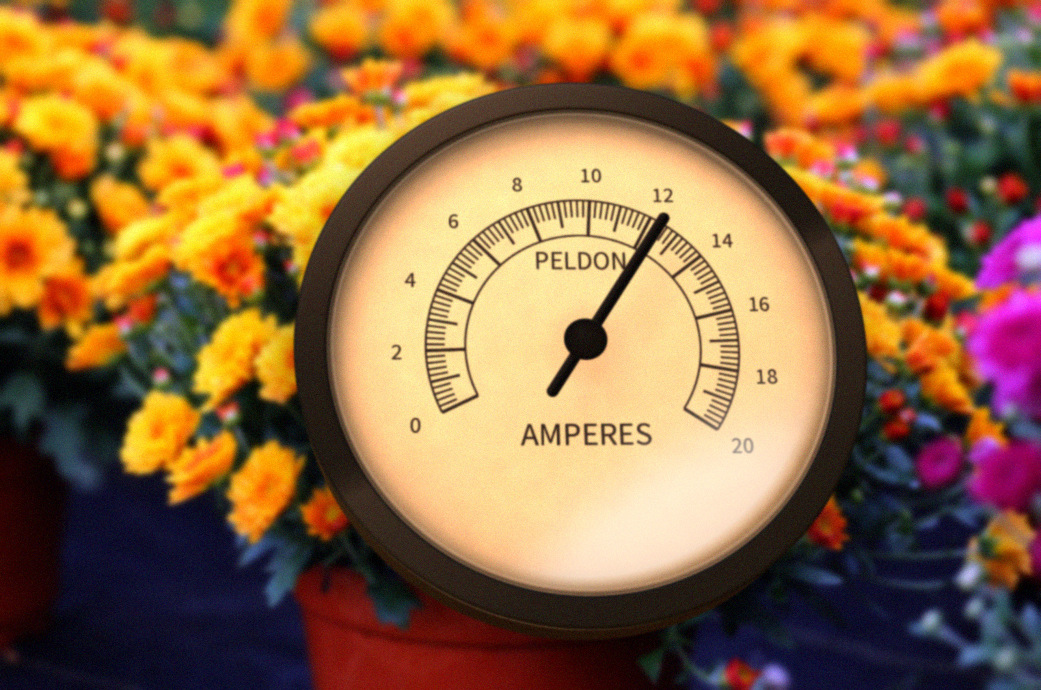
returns 12.4A
